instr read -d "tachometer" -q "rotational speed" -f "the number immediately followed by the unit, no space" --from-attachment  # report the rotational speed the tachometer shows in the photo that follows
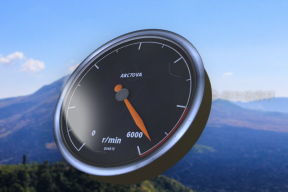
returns 5750rpm
